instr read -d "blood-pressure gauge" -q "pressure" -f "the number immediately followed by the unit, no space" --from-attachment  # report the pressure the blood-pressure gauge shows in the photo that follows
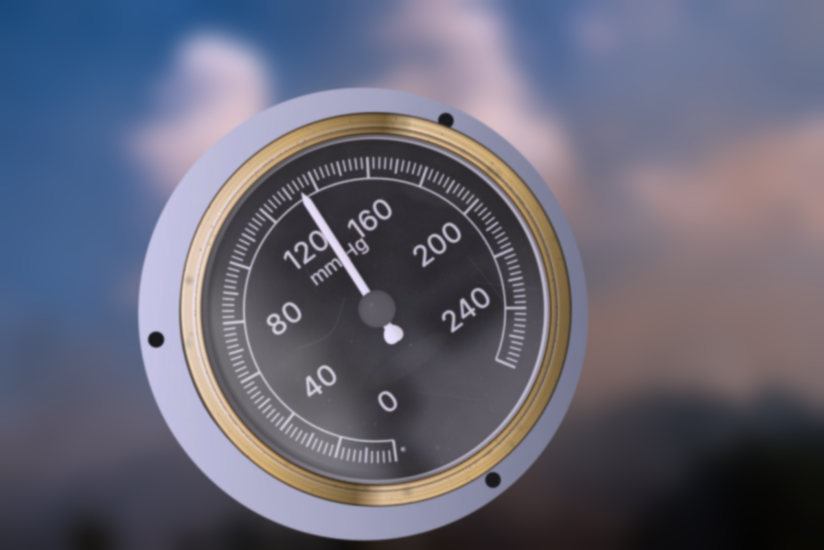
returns 134mmHg
